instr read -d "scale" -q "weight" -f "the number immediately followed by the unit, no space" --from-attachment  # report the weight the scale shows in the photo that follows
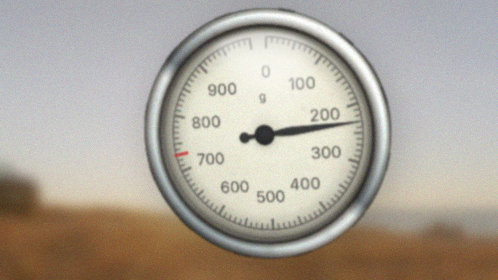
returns 230g
